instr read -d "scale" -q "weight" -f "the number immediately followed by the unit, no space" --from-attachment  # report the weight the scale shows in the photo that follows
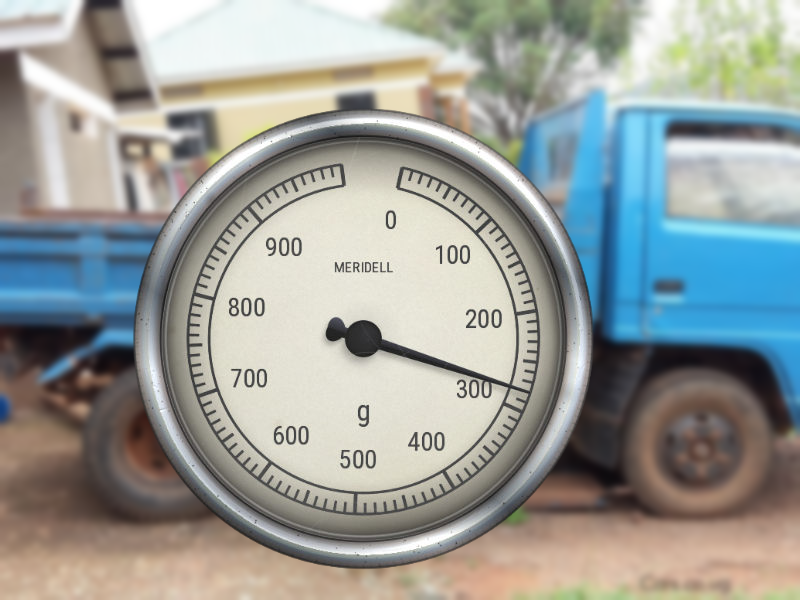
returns 280g
